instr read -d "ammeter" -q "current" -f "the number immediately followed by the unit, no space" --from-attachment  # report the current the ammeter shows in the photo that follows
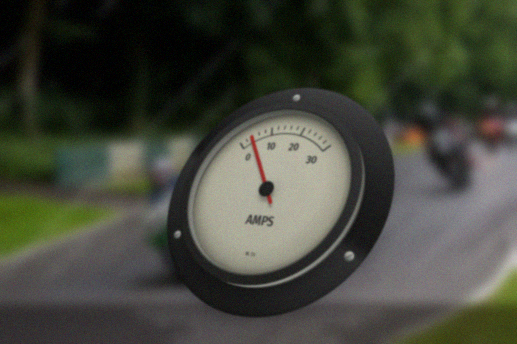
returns 4A
